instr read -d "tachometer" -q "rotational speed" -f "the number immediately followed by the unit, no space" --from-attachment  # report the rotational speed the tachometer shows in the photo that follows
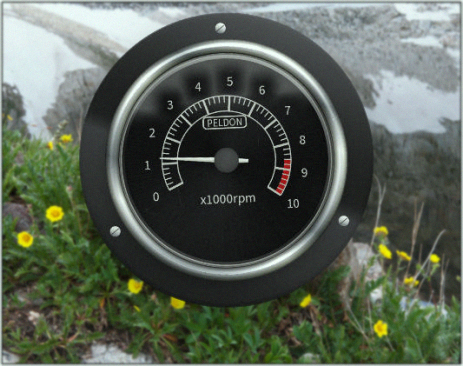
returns 1200rpm
